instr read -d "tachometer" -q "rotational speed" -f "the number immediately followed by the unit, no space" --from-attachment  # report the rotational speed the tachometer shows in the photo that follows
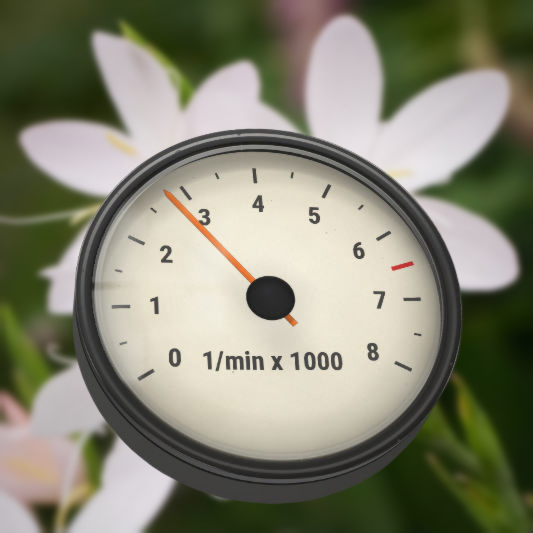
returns 2750rpm
